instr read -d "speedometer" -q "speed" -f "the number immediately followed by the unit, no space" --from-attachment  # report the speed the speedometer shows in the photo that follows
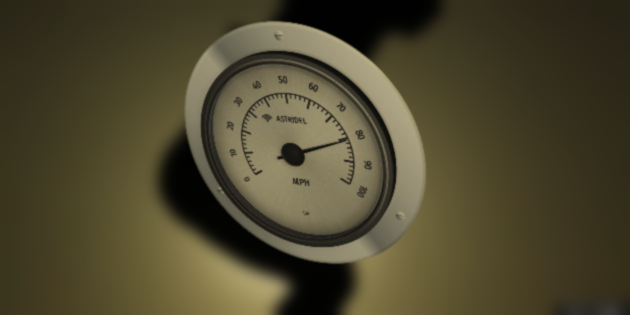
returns 80mph
